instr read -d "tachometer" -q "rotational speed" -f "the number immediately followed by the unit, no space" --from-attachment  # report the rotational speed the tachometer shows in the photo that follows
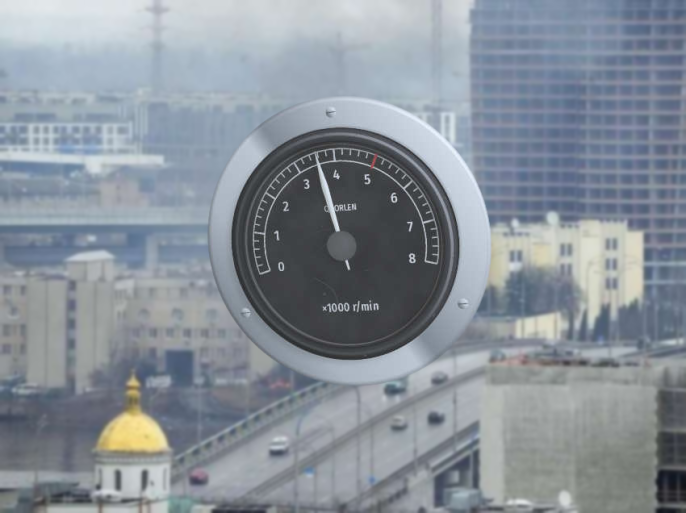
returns 3600rpm
